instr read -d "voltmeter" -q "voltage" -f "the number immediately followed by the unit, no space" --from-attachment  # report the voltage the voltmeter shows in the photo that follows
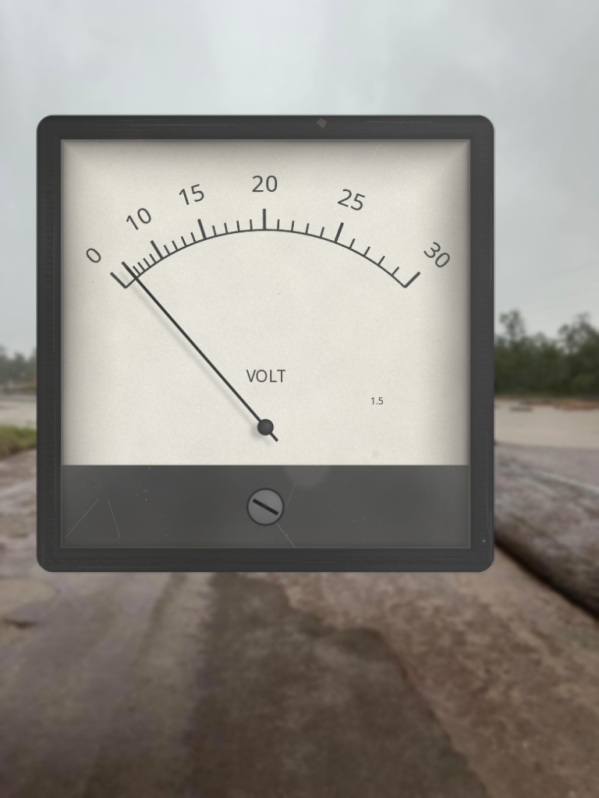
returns 5V
